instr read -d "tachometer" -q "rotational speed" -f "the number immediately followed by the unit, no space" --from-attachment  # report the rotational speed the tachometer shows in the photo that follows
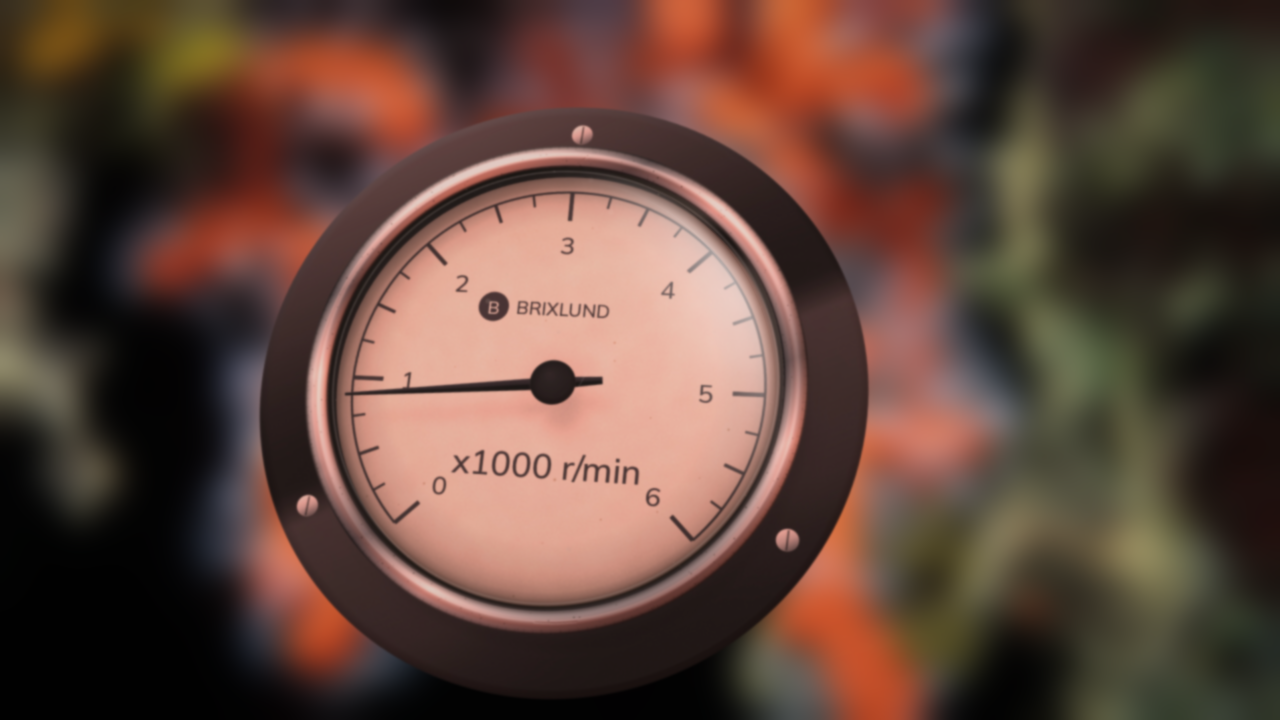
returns 875rpm
